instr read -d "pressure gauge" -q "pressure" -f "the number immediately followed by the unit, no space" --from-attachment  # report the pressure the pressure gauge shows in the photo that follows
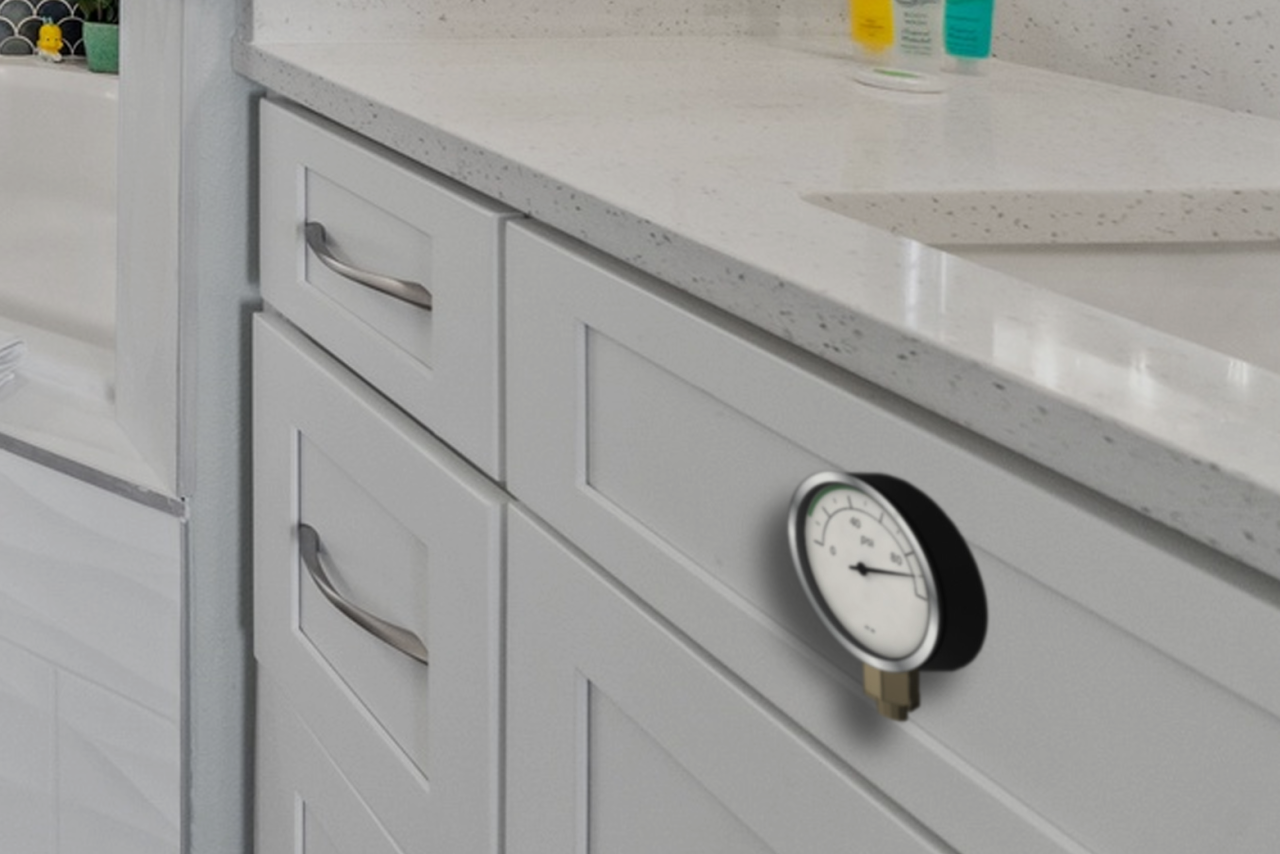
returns 90psi
